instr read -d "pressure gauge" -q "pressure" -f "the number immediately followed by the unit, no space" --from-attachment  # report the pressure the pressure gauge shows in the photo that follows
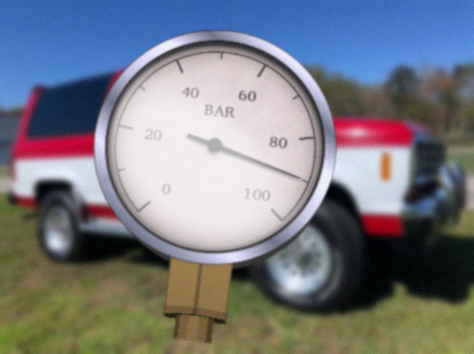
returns 90bar
